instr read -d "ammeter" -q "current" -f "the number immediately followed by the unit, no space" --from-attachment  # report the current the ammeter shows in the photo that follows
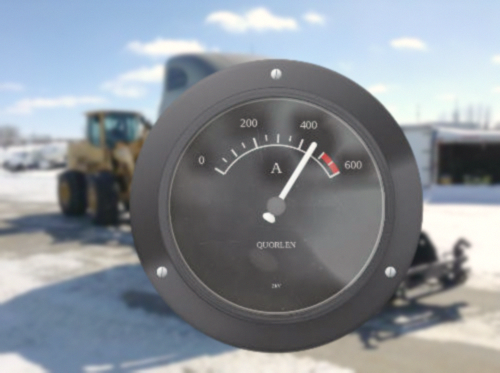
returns 450A
